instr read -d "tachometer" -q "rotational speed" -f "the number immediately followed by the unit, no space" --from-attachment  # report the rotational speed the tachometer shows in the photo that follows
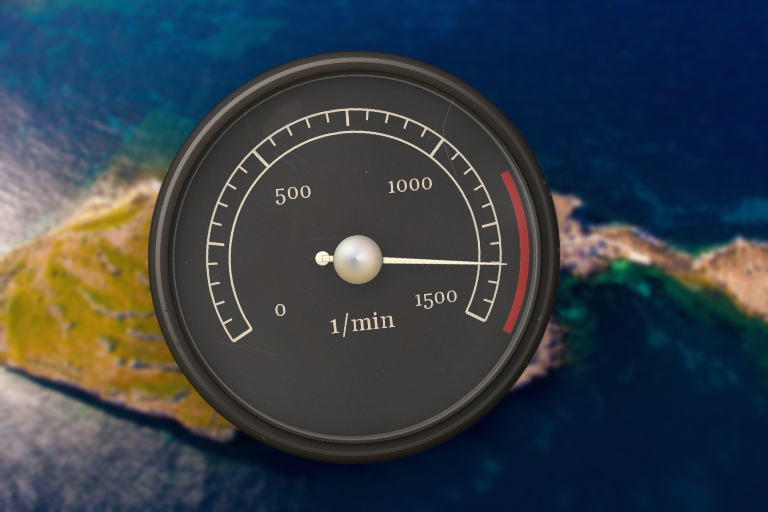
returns 1350rpm
